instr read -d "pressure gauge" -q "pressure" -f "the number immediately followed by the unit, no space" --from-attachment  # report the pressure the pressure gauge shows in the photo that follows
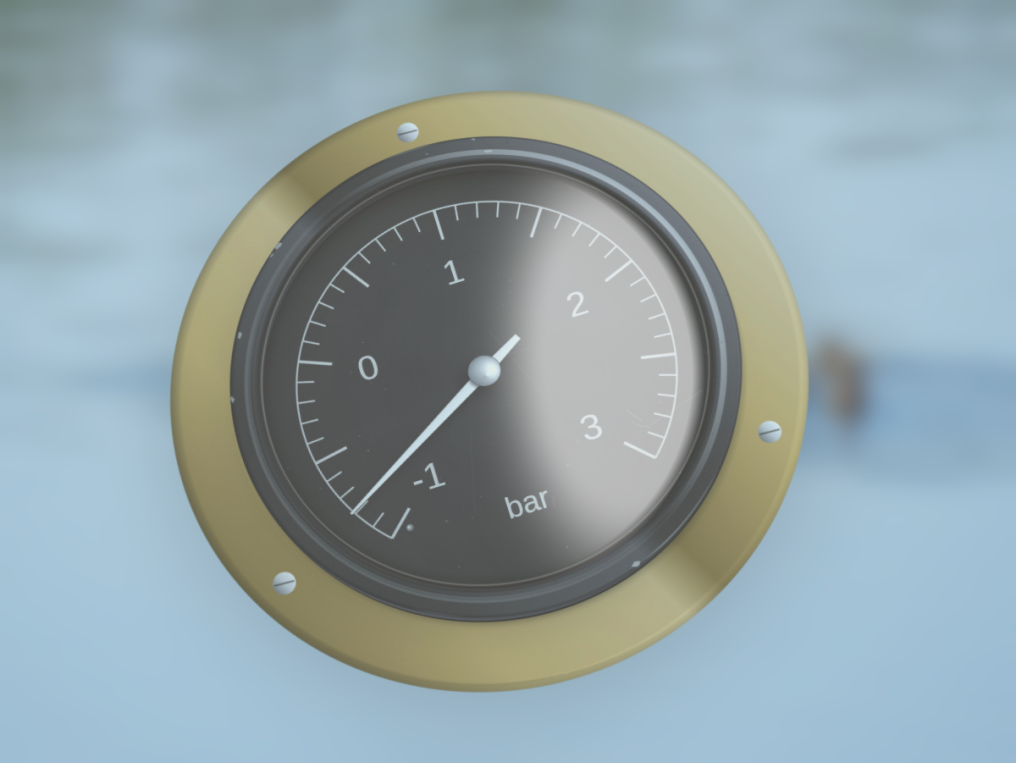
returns -0.8bar
